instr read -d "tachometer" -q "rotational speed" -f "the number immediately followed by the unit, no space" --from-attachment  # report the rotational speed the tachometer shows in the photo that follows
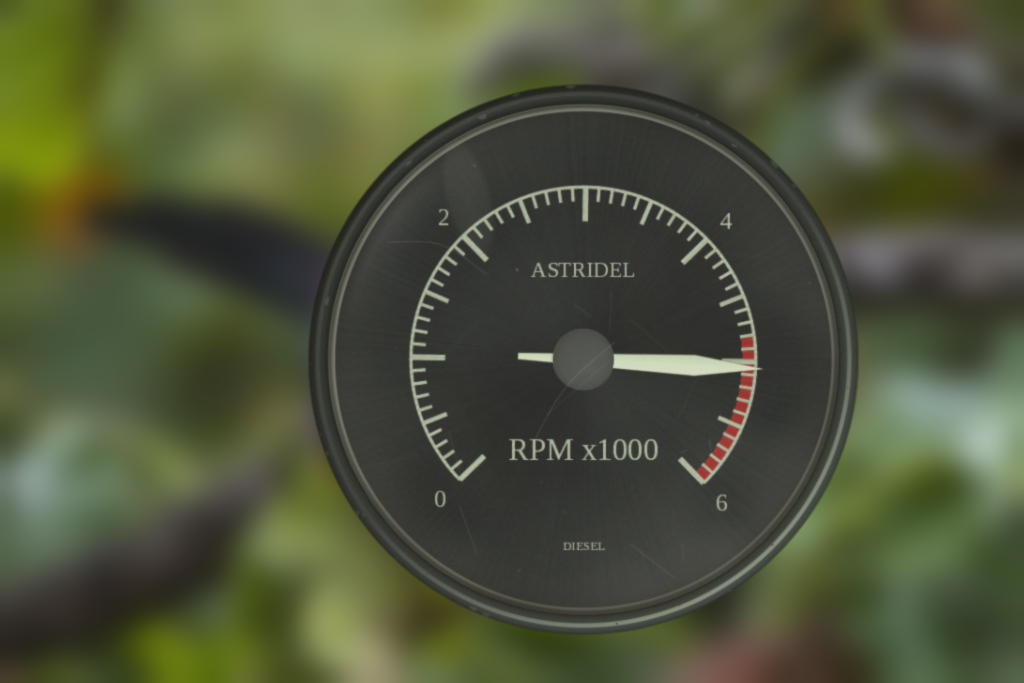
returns 5050rpm
